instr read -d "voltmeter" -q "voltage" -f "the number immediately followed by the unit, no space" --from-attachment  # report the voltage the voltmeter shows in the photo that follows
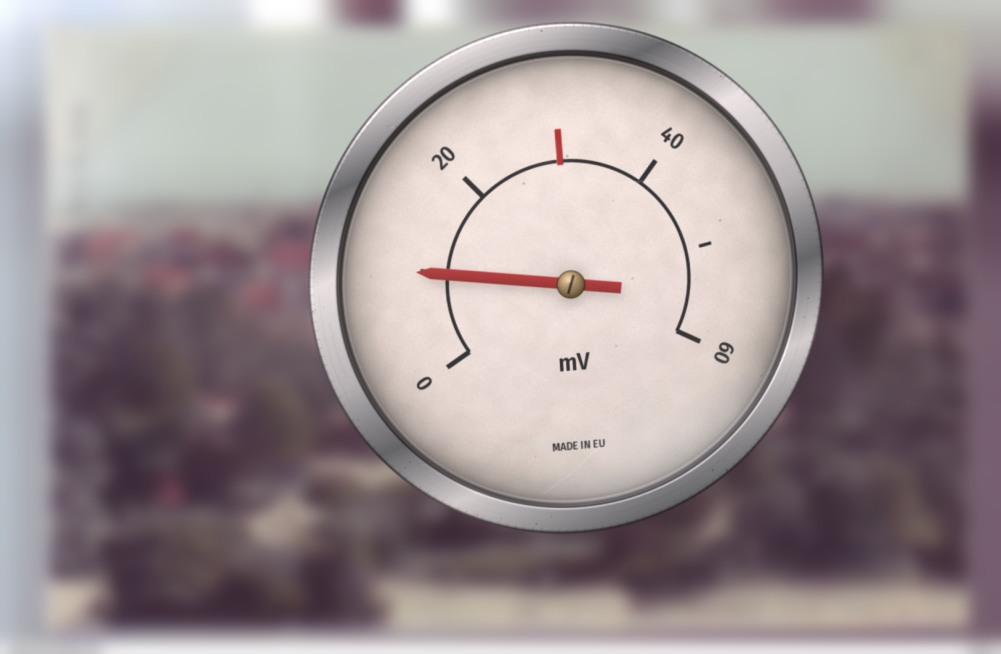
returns 10mV
